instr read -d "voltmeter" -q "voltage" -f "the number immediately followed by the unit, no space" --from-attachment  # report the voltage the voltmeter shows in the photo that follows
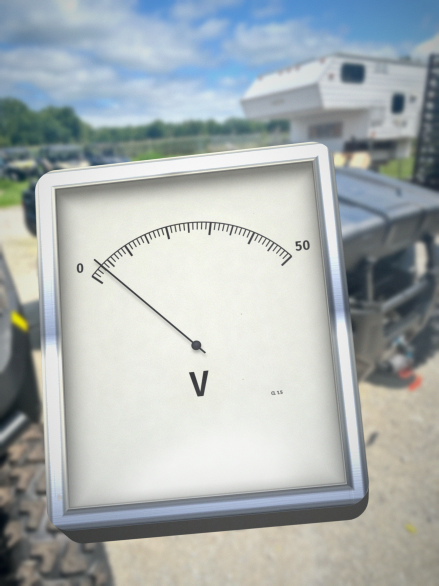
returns 3V
